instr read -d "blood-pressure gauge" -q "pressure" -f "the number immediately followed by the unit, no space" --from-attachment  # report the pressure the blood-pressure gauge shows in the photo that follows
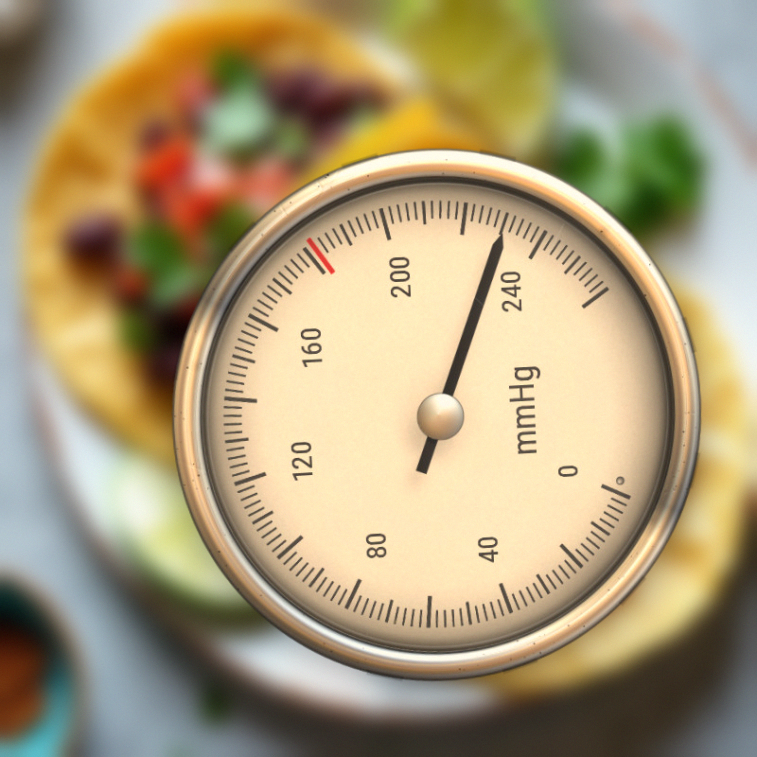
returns 230mmHg
